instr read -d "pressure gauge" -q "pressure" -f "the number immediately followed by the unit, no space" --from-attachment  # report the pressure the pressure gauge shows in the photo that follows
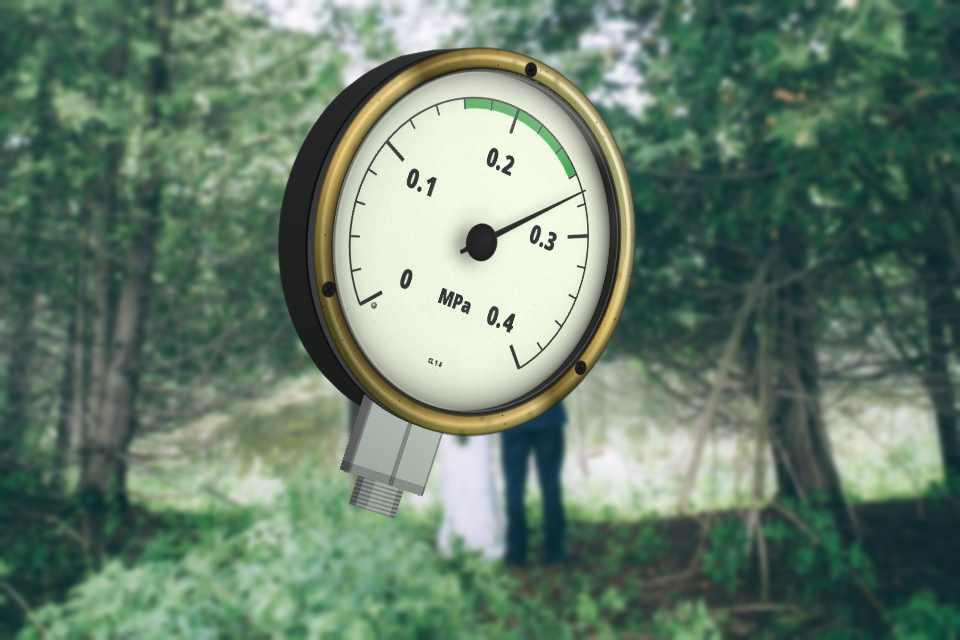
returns 0.27MPa
